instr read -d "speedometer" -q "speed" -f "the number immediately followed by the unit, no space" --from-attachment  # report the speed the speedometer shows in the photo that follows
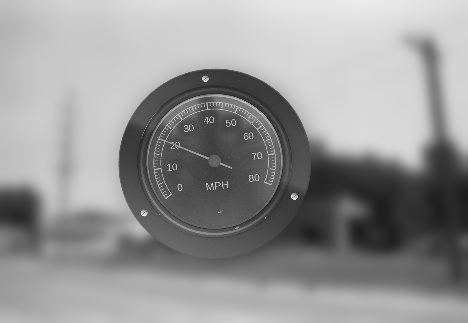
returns 20mph
